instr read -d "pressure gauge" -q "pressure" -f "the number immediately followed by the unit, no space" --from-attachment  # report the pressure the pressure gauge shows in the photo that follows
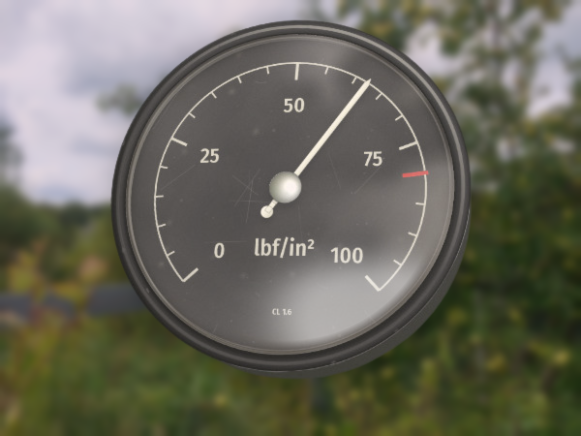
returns 62.5psi
